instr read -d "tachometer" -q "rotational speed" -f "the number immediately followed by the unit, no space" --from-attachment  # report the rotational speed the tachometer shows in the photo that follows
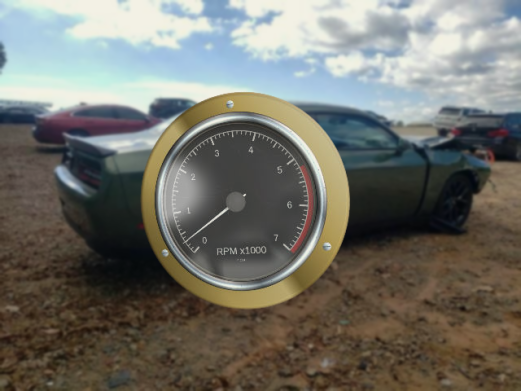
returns 300rpm
